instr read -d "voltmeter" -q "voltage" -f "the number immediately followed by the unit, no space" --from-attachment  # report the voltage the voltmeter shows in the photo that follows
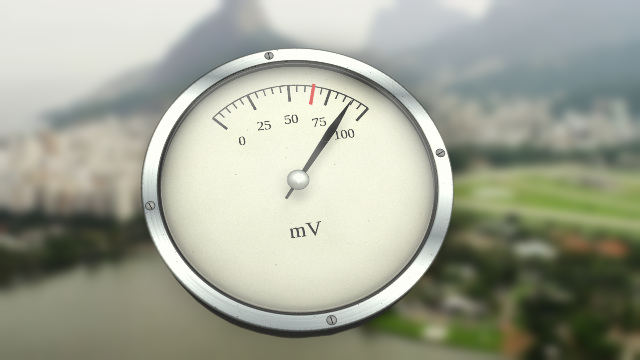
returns 90mV
